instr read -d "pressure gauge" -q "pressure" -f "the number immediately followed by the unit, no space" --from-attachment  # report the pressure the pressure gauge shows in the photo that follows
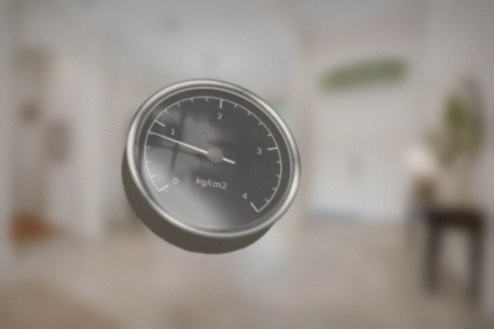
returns 0.8kg/cm²
